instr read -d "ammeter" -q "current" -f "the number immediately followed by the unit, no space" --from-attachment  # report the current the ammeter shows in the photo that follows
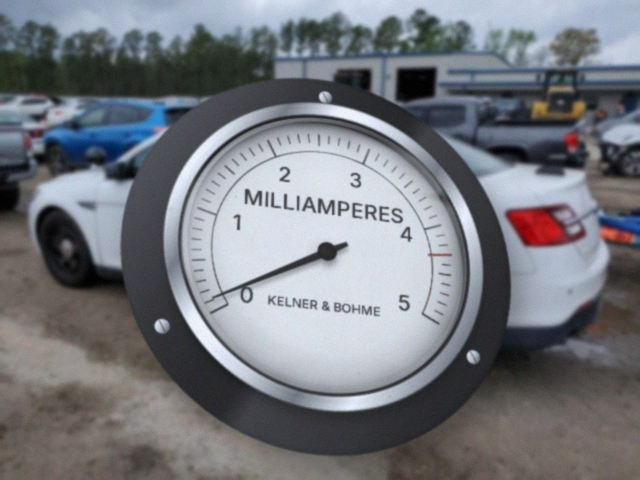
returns 0.1mA
